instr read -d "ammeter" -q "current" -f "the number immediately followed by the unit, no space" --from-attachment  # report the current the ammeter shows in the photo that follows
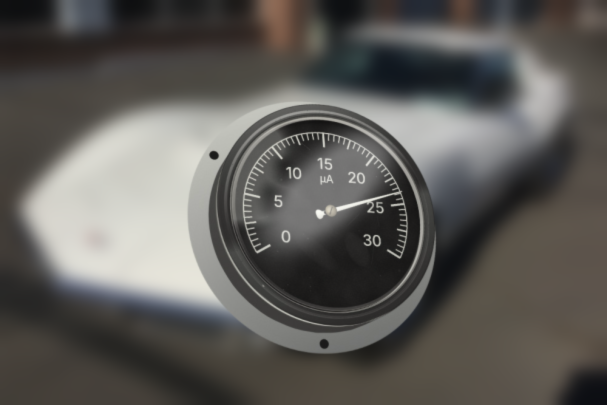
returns 24µA
